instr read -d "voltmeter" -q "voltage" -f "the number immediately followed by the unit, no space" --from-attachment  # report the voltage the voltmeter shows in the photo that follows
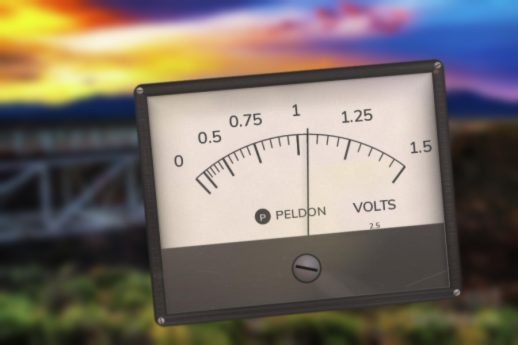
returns 1.05V
